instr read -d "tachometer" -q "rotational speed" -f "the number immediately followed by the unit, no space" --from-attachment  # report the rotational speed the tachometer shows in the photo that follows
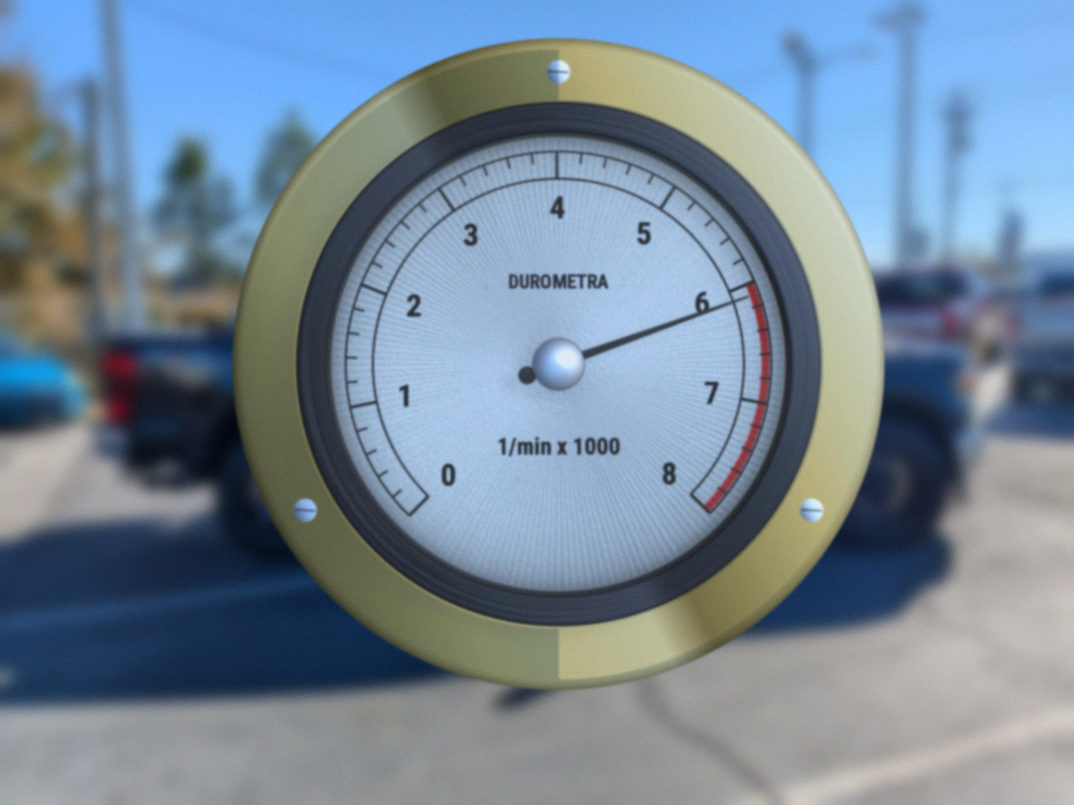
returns 6100rpm
